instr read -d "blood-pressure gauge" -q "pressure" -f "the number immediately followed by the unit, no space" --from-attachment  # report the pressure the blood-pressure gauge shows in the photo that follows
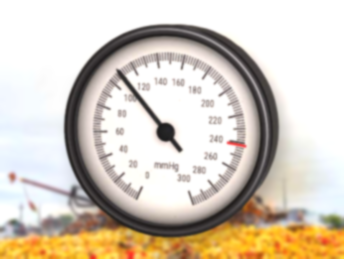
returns 110mmHg
